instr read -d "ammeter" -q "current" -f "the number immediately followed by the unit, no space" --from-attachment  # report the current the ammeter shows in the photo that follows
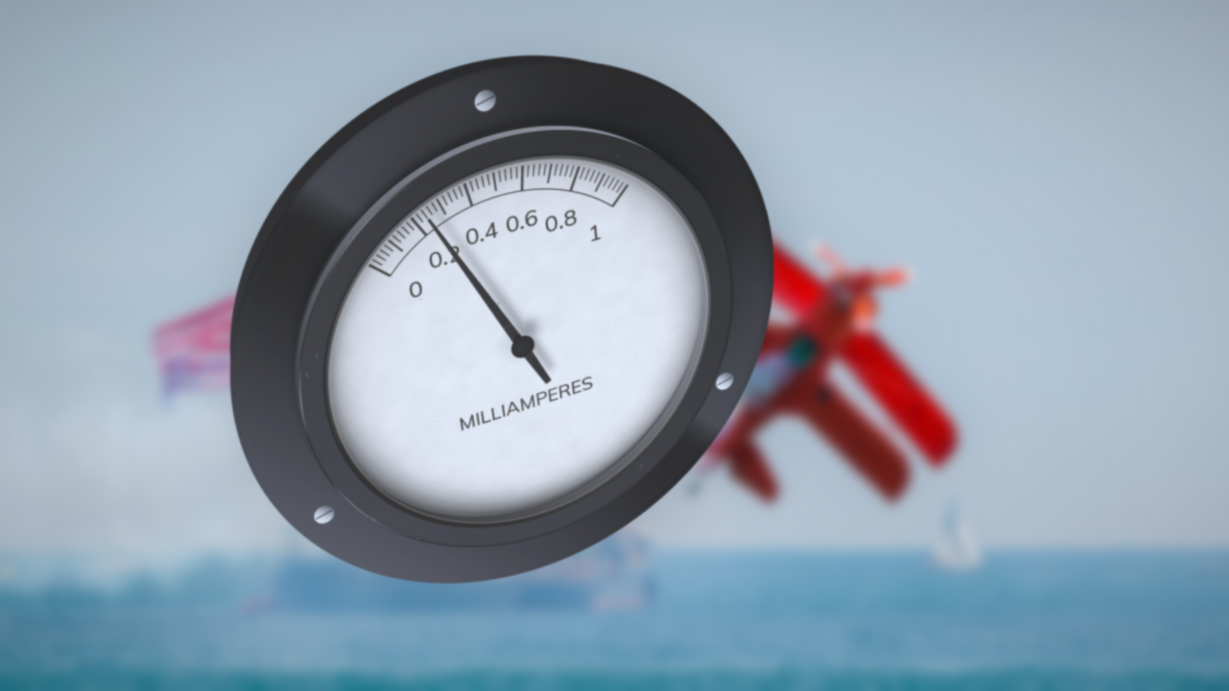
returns 0.24mA
